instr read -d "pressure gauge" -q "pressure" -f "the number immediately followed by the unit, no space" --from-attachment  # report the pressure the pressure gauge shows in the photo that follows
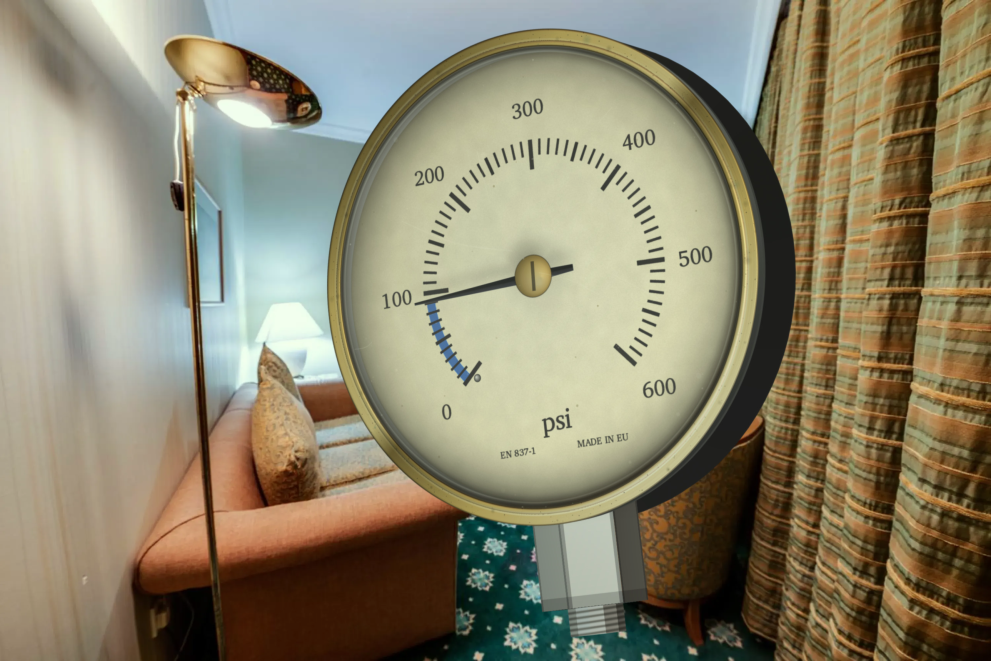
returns 90psi
